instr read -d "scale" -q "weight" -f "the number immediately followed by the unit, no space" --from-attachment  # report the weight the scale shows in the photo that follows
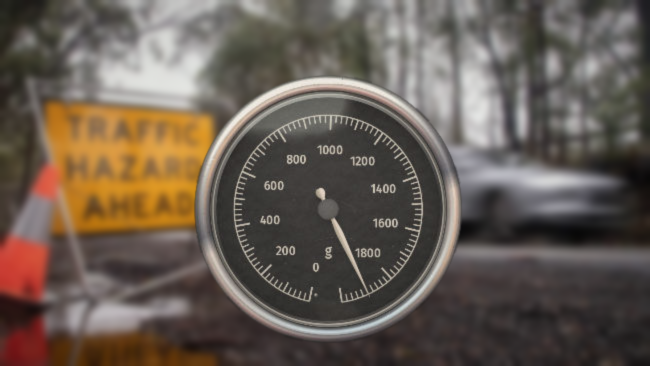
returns 1900g
